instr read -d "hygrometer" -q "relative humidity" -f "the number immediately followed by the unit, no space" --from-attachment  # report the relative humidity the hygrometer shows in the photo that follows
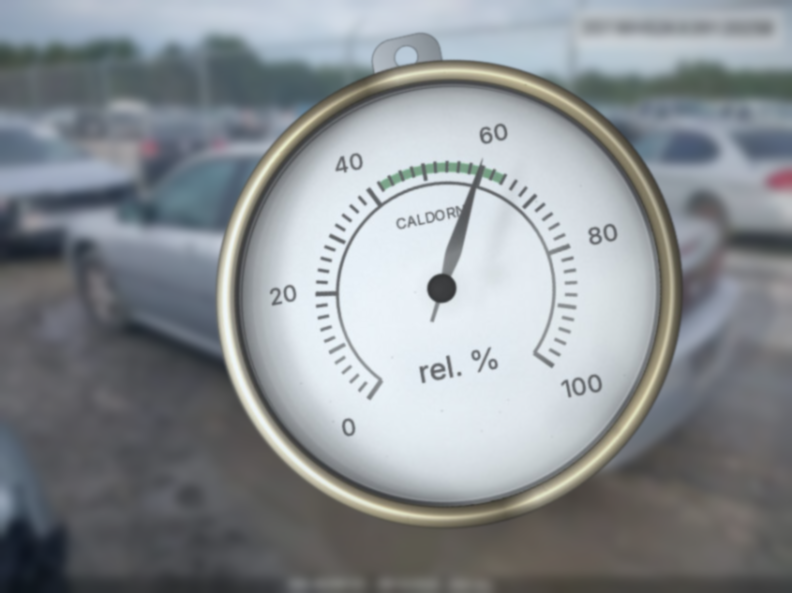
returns 60%
